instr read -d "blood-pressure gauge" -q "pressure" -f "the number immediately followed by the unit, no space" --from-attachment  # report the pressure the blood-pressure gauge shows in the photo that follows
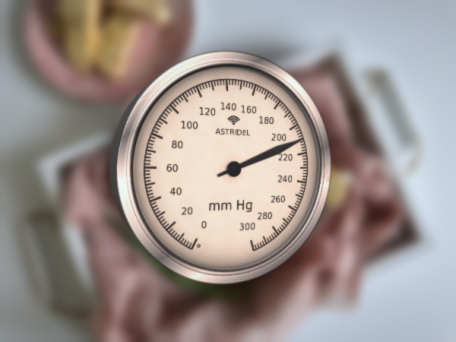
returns 210mmHg
